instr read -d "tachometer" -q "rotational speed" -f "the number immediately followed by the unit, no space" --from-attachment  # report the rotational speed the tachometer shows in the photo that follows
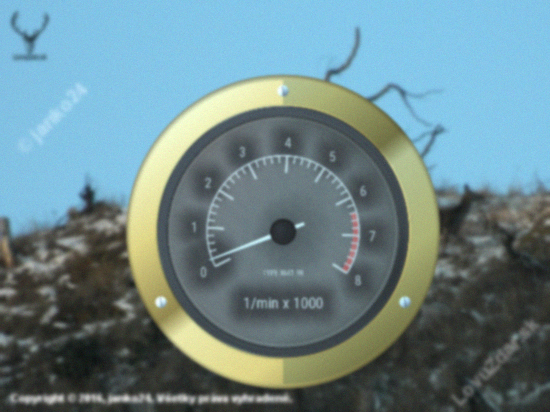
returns 200rpm
